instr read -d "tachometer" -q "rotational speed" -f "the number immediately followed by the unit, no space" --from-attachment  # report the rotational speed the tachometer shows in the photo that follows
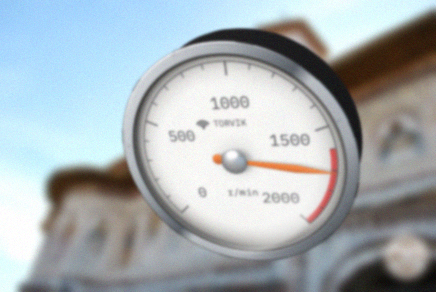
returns 1700rpm
